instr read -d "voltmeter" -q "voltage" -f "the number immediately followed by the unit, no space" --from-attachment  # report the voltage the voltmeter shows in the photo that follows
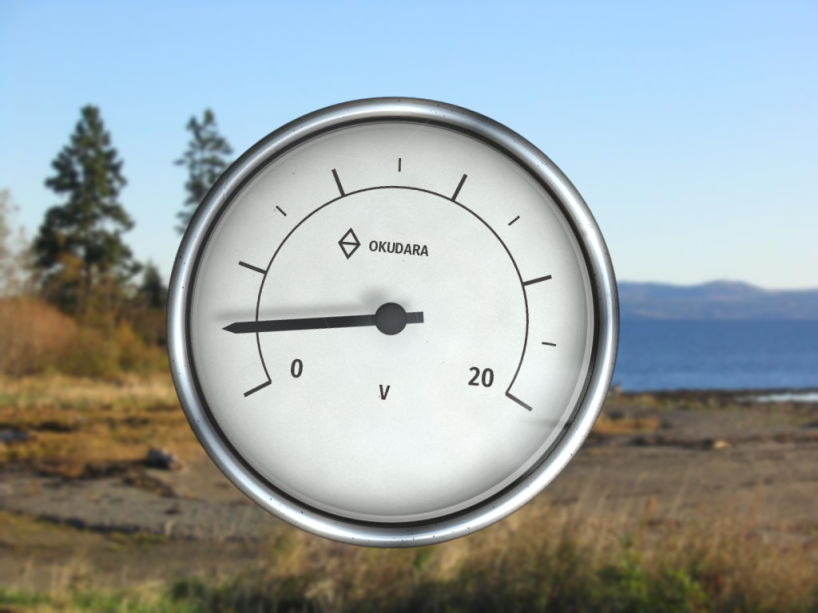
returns 2V
